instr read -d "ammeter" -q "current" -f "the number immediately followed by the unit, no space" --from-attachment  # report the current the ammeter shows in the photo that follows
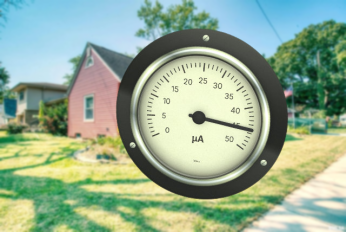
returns 45µA
